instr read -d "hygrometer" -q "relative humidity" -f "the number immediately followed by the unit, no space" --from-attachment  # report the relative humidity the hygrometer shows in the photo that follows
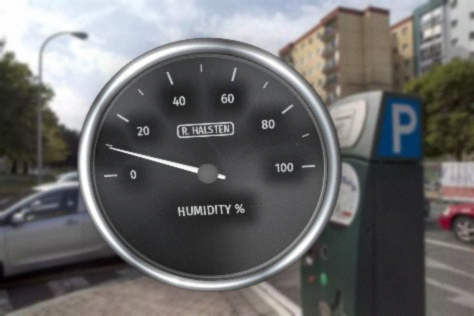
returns 10%
